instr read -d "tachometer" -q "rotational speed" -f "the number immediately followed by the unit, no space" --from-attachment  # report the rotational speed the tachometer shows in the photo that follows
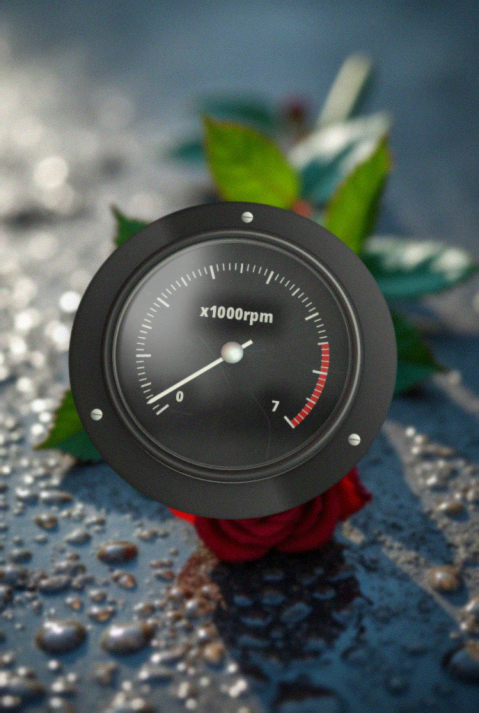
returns 200rpm
